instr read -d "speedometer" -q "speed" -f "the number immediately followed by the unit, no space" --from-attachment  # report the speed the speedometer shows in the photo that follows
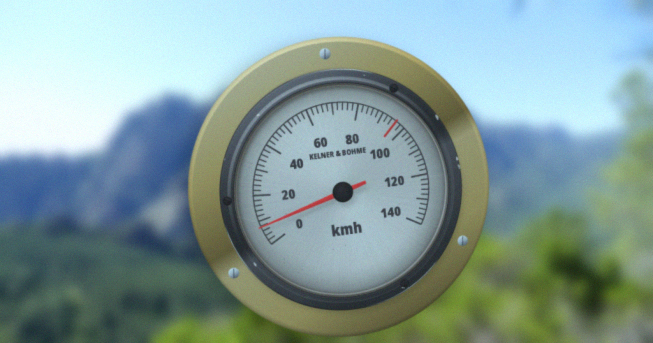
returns 8km/h
